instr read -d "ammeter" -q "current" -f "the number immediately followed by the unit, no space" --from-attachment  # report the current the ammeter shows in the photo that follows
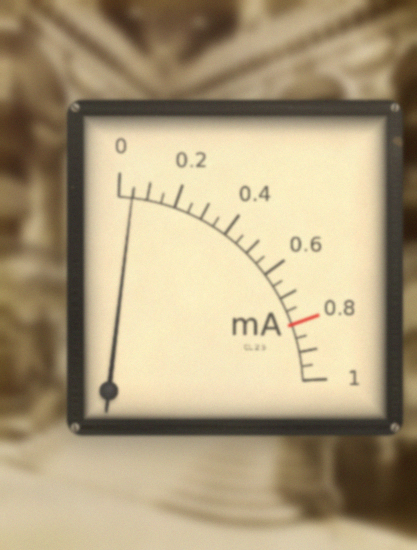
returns 0.05mA
